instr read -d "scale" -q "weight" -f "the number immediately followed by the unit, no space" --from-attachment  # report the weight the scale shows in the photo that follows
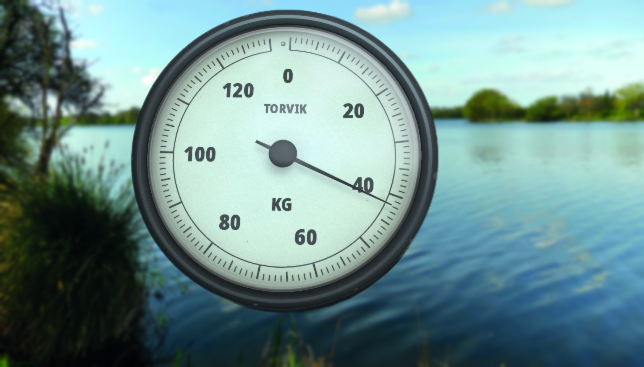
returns 42kg
